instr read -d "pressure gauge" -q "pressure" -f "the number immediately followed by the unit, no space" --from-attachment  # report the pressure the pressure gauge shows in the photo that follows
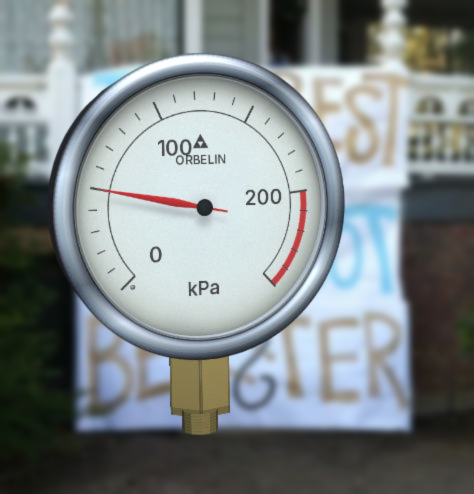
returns 50kPa
